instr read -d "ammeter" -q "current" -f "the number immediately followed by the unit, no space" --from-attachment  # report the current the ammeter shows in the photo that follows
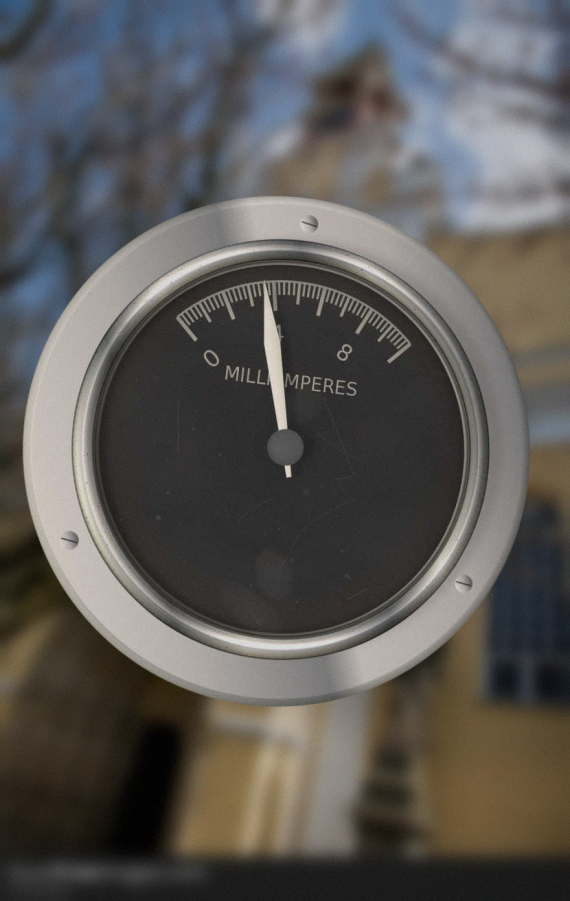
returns 3.6mA
